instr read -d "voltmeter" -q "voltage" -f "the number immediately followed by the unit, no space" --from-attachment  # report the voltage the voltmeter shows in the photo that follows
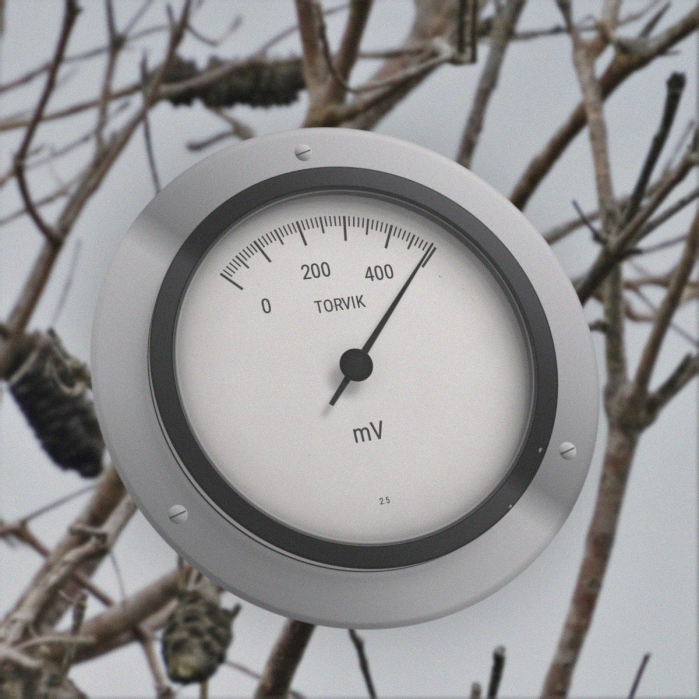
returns 490mV
